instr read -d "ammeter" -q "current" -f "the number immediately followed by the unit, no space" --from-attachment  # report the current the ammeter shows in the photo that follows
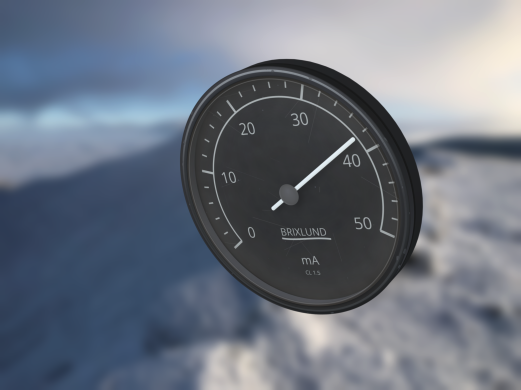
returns 38mA
